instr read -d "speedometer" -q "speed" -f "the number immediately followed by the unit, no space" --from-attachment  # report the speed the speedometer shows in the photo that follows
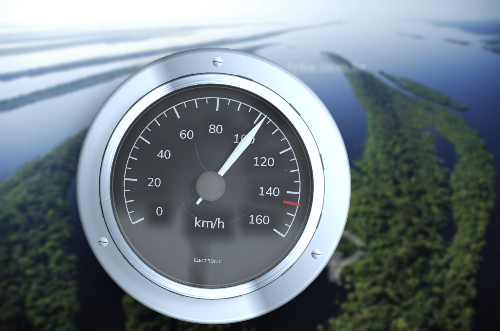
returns 102.5km/h
